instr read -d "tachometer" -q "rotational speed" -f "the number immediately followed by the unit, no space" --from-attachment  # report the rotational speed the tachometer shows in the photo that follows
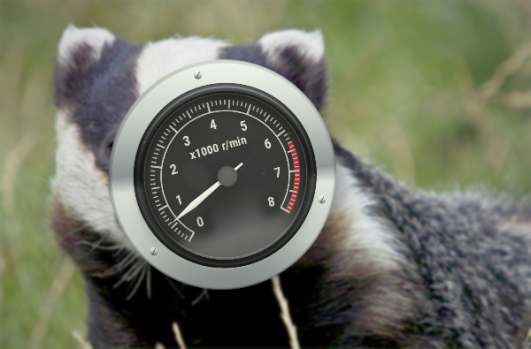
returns 600rpm
